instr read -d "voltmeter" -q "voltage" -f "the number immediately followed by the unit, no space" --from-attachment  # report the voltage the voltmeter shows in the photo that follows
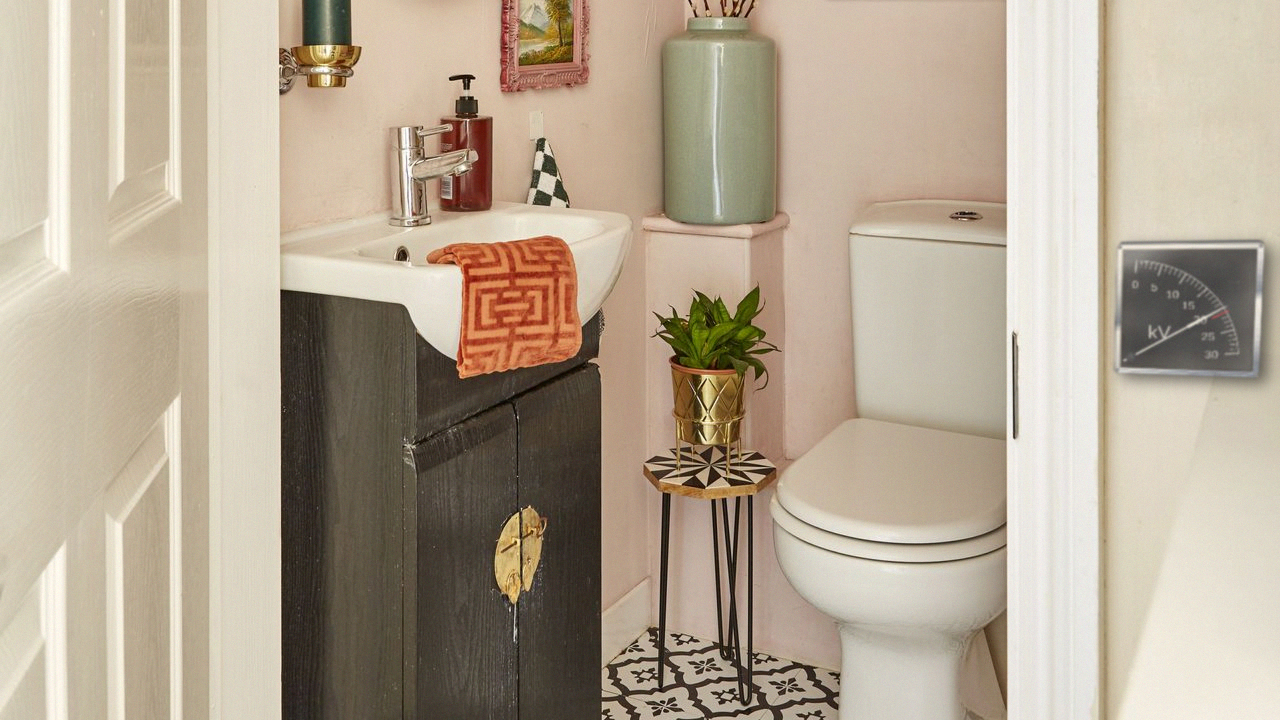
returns 20kV
